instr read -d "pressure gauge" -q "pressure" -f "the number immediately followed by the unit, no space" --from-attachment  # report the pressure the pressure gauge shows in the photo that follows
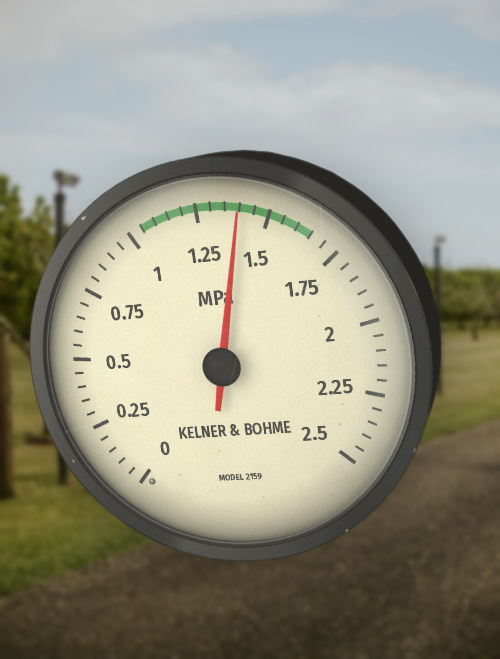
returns 1.4MPa
